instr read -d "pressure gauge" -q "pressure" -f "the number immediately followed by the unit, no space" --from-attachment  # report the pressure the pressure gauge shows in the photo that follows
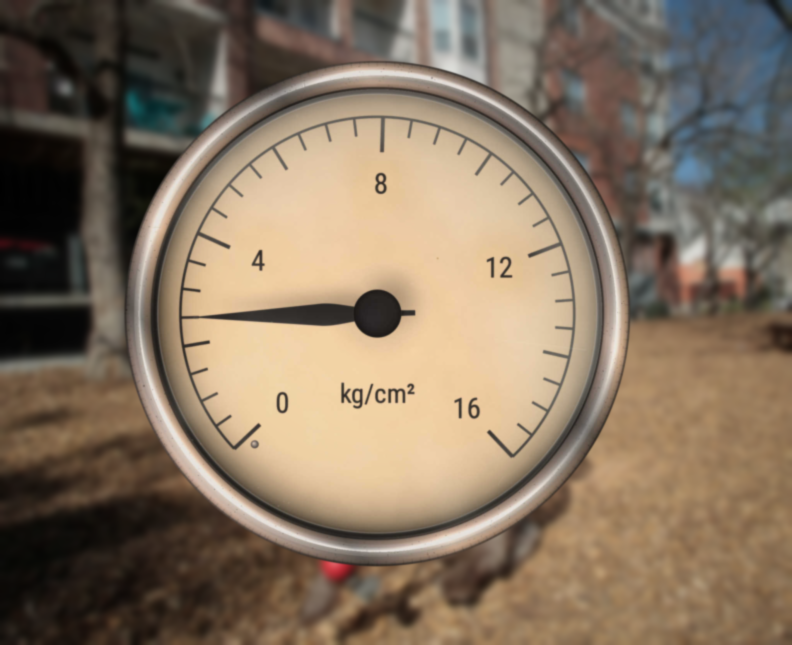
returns 2.5kg/cm²
